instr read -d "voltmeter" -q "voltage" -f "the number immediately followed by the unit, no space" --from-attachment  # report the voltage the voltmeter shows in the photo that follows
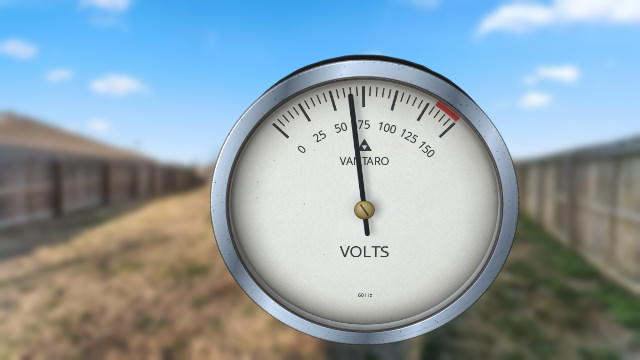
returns 65V
